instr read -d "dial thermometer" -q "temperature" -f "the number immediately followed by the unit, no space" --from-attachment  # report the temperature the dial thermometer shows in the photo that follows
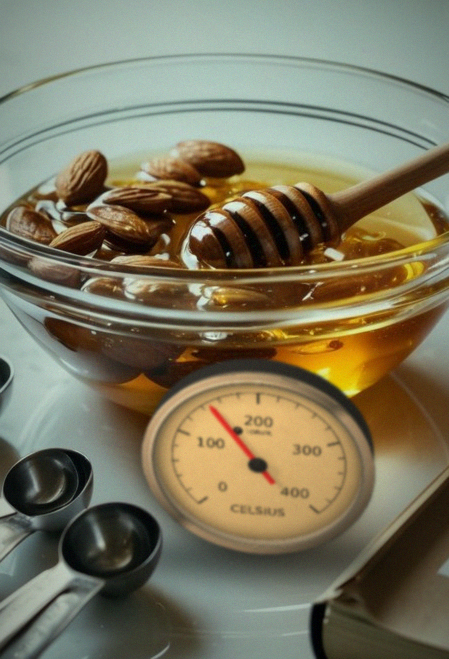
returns 150°C
